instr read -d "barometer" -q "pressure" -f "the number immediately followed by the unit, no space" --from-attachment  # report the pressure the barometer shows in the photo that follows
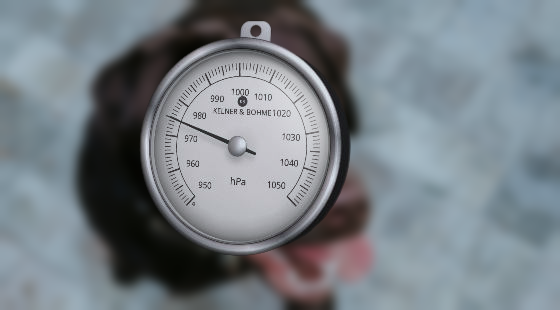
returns 975hPa
